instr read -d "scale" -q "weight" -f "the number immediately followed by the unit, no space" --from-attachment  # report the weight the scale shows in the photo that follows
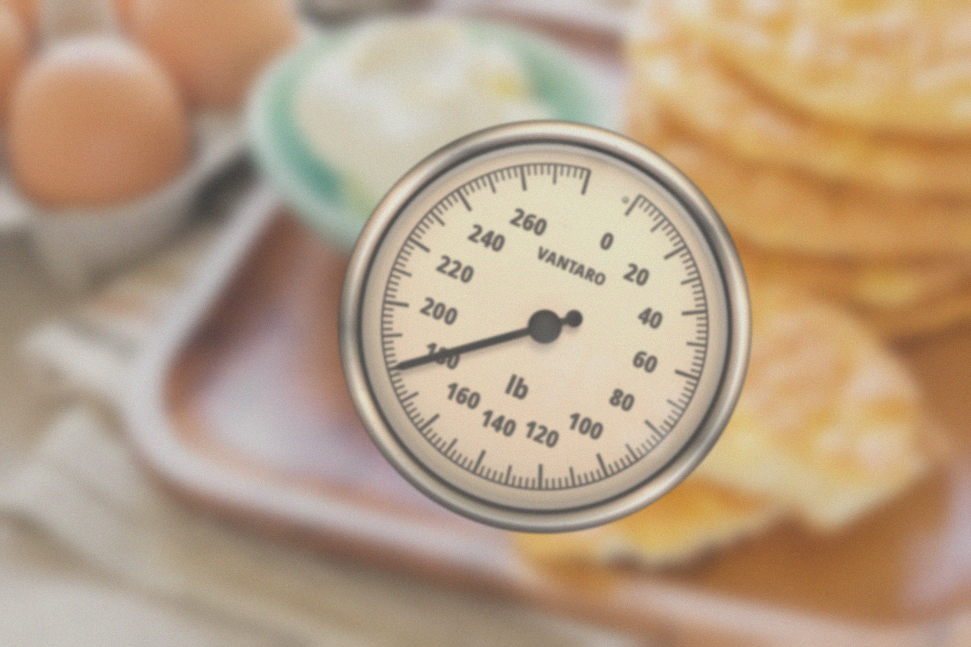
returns 180lb
